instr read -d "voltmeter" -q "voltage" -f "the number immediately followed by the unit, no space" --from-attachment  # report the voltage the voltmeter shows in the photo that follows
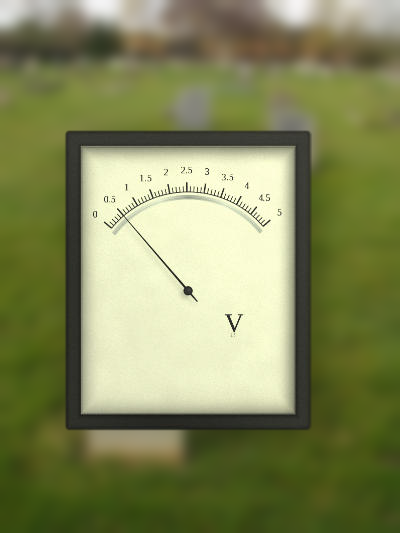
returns 0.5V
